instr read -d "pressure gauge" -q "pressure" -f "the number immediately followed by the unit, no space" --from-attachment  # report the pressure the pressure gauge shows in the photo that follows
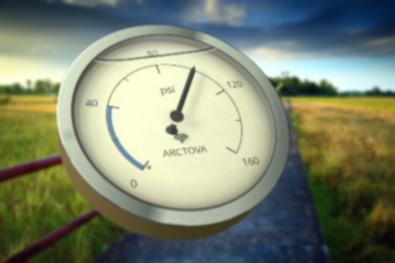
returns 100psi
